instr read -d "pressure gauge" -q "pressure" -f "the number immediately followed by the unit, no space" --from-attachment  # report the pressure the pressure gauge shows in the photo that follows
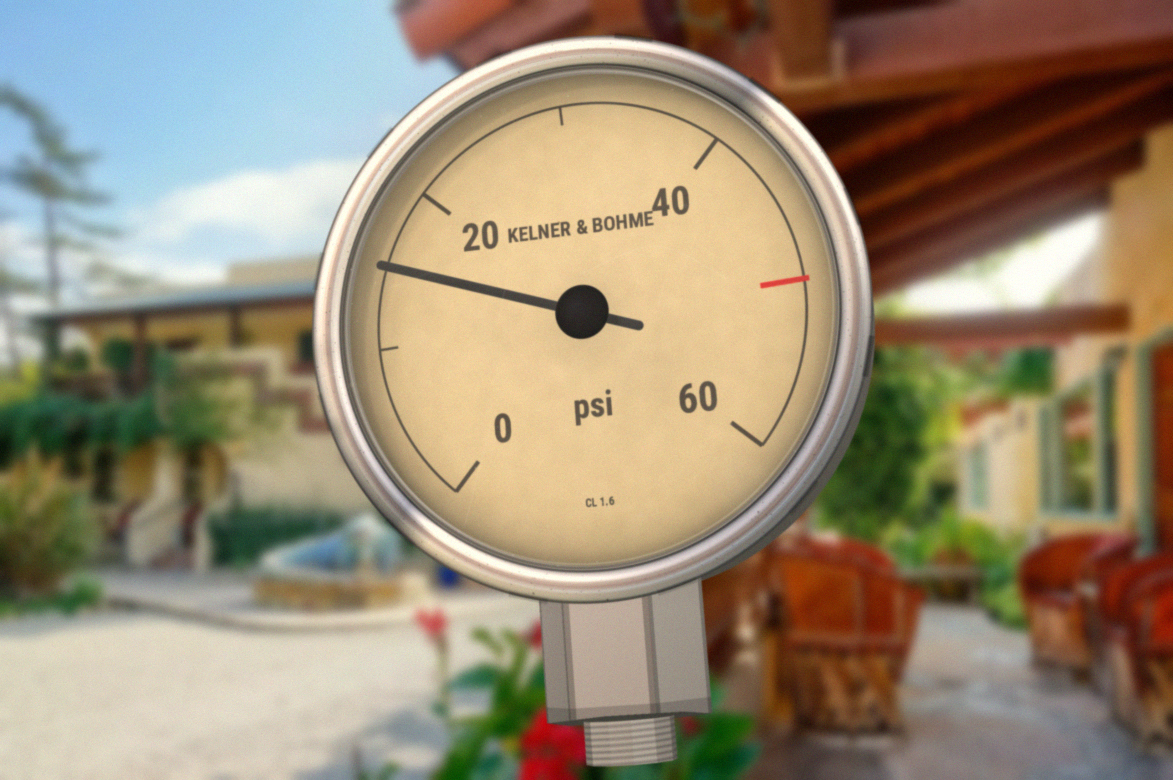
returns 15psi
